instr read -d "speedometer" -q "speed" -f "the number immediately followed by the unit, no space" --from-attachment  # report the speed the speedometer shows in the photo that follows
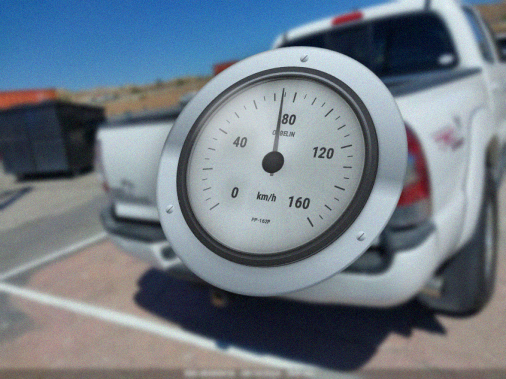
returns 75km/h
